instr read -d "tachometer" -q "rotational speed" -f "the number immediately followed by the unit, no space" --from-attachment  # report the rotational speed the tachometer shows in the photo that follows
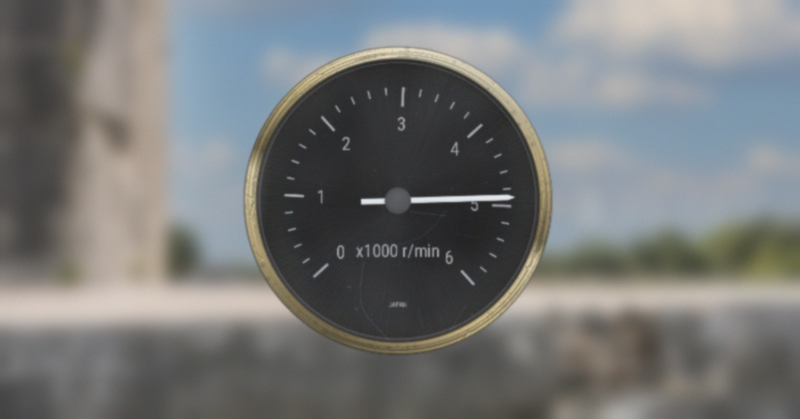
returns 4900rpm
